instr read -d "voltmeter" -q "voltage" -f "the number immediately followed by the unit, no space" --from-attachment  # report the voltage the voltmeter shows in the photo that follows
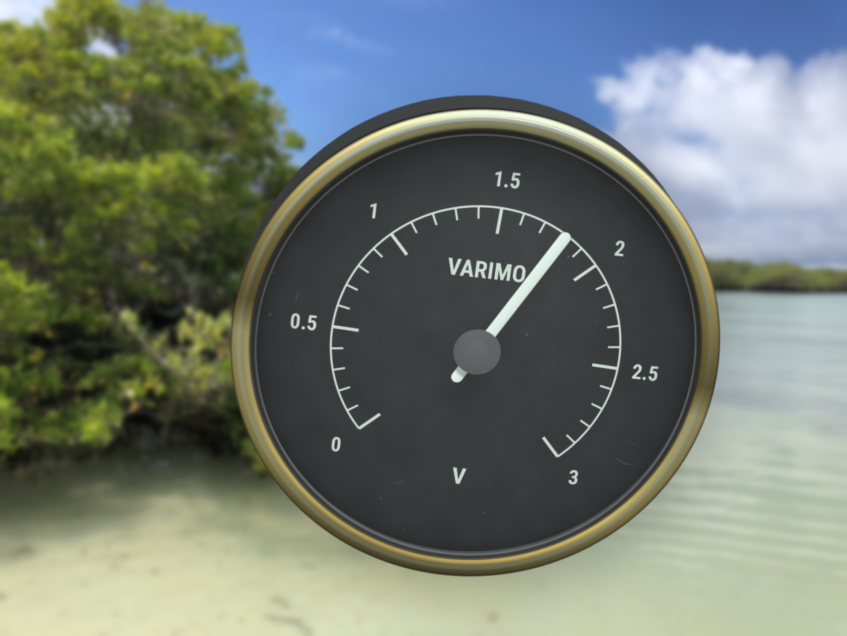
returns 1.8V
